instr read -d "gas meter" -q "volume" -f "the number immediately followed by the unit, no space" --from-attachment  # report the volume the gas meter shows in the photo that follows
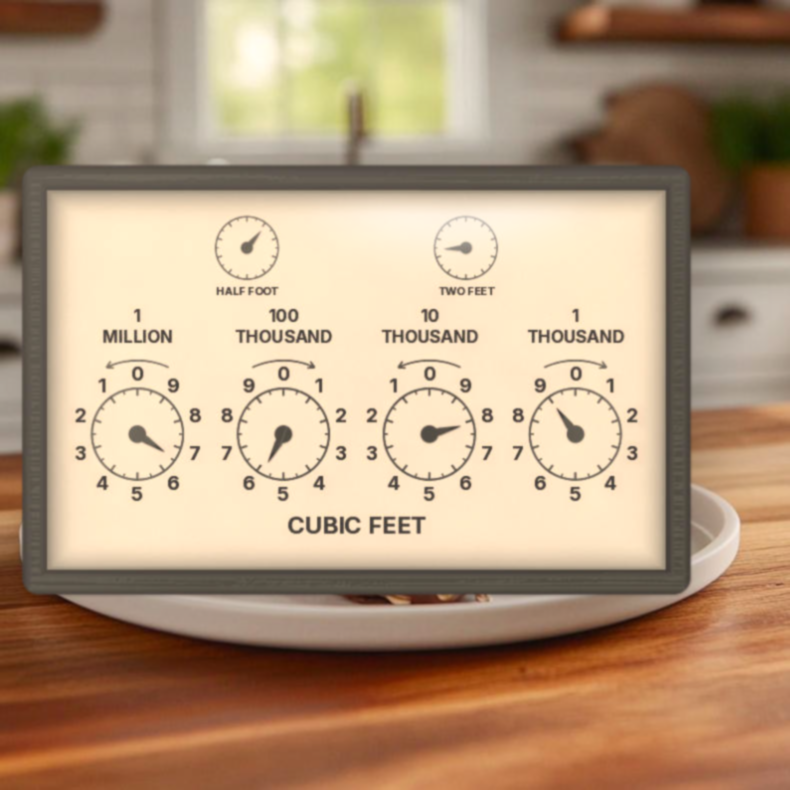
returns 657900ft³
